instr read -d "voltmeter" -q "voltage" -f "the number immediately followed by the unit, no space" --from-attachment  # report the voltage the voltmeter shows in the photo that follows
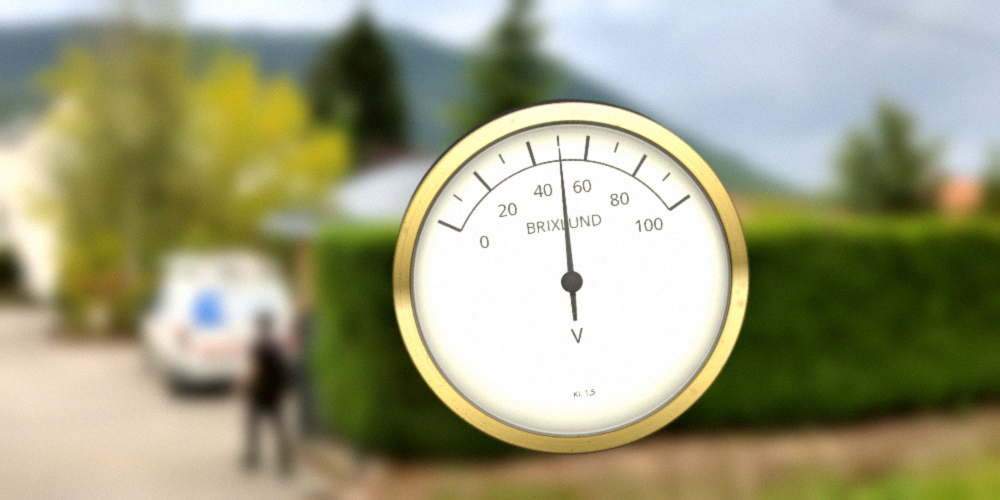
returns 50V
